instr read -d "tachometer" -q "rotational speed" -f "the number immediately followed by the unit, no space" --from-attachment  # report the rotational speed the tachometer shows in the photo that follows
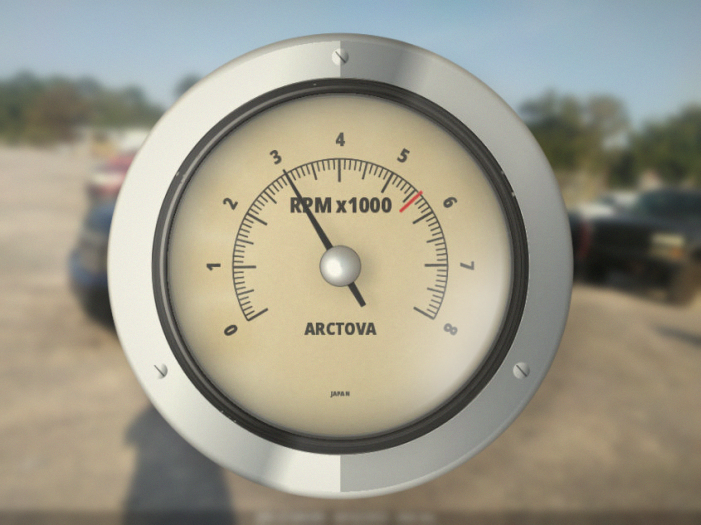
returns 3000rpm
